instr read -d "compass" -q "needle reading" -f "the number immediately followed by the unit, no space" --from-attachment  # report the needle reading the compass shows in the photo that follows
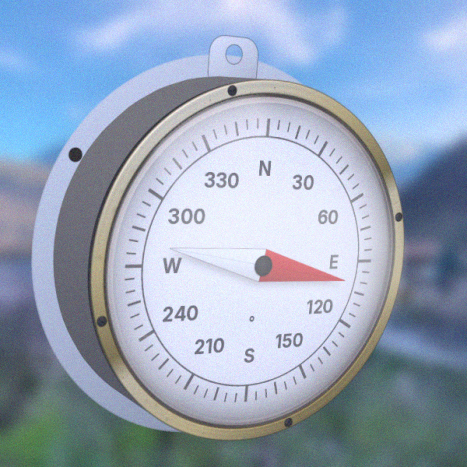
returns 100°
